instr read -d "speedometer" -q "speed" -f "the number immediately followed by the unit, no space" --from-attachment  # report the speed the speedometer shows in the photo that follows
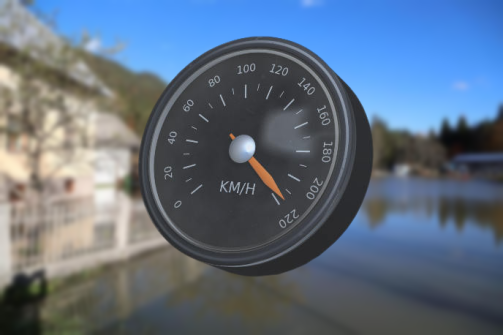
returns 215km/h
